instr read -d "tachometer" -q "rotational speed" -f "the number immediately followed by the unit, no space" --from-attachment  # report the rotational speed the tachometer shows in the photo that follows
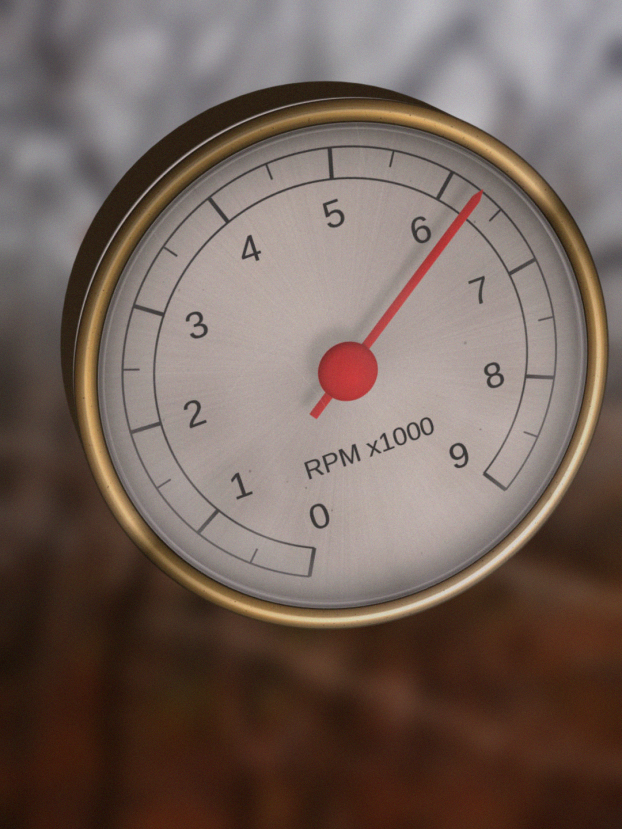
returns 6250rpm
